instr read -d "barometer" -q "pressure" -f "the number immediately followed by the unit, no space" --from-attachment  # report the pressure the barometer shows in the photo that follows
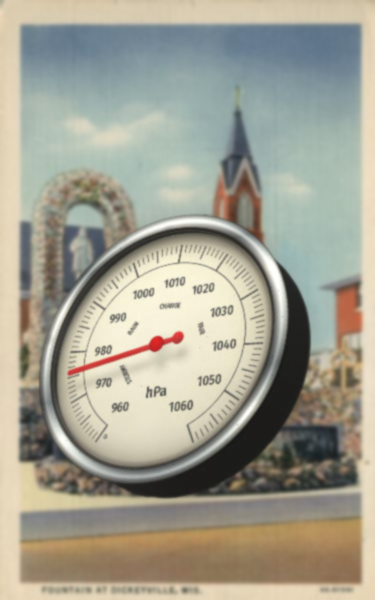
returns 975hPa
